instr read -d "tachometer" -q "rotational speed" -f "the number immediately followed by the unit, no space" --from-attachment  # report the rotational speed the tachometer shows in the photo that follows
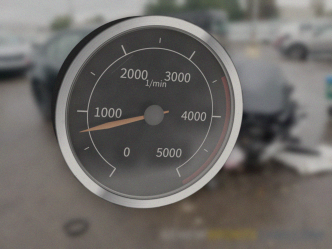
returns 750rpm
